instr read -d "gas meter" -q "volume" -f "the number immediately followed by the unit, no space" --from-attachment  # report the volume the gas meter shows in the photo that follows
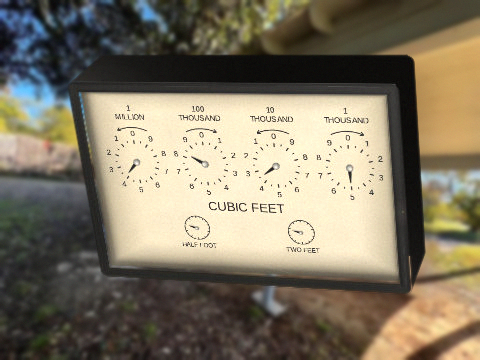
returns 383500ft³
